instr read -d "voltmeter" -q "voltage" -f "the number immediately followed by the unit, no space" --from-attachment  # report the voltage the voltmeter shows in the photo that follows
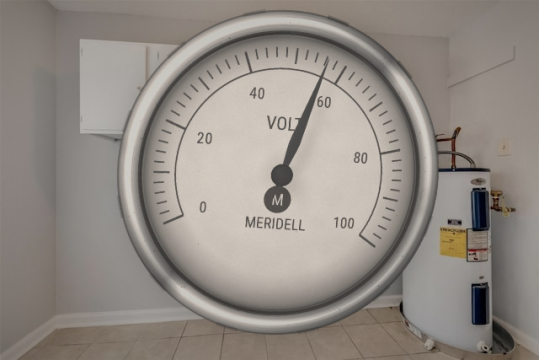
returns 56V
